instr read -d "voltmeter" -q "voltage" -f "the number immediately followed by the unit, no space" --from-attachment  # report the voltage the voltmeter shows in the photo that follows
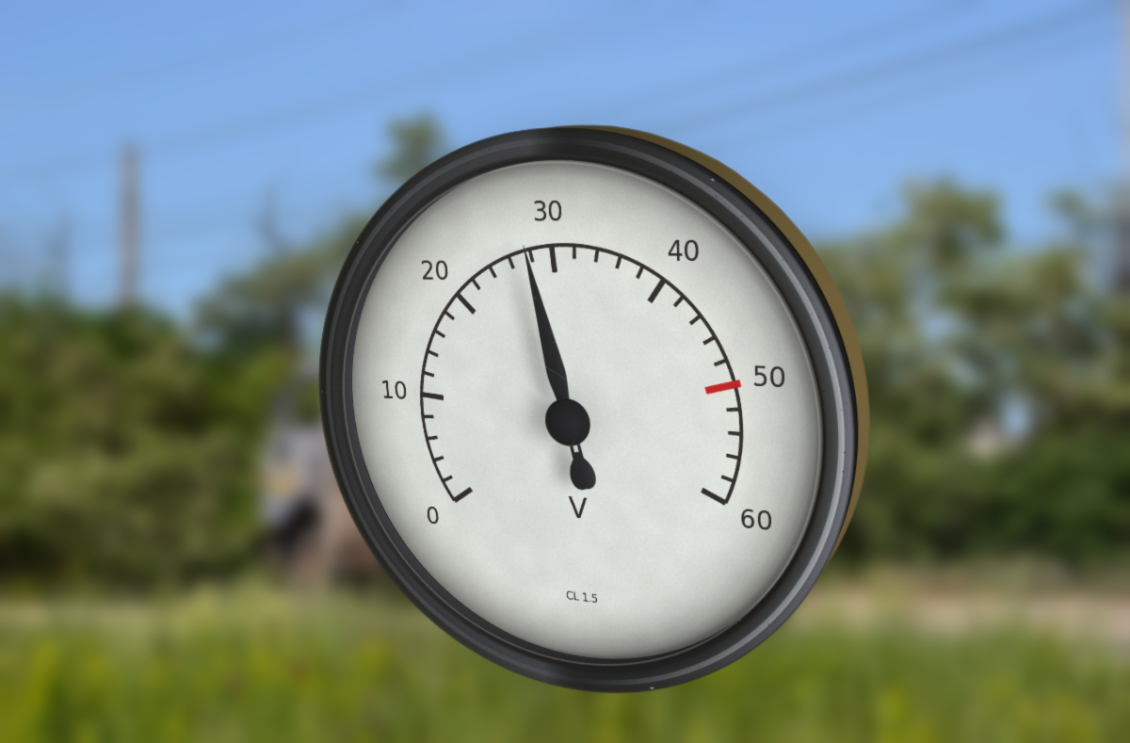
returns 28V
